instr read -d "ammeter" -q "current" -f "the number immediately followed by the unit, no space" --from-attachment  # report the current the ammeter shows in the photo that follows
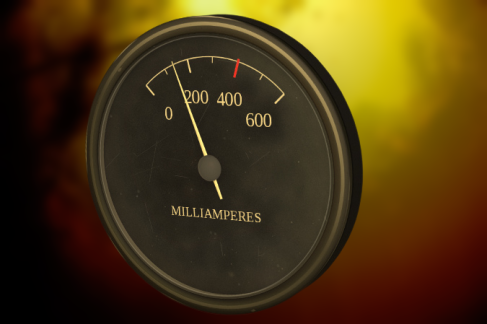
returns 150mA
